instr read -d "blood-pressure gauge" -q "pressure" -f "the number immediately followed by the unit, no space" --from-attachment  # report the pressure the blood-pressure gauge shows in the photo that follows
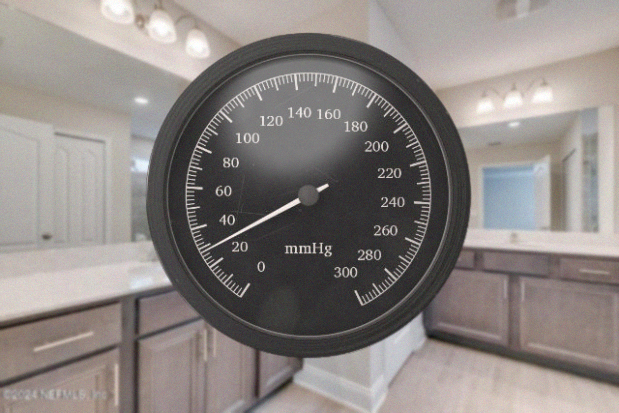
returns 28mmHg
